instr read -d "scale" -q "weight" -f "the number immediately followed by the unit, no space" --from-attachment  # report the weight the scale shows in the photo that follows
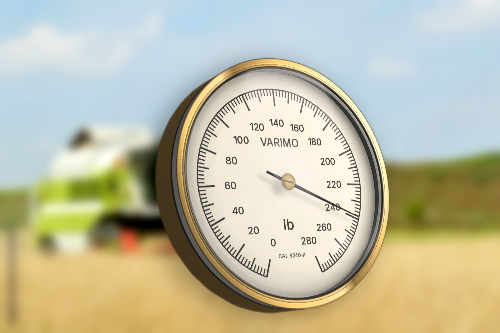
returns 240lb
